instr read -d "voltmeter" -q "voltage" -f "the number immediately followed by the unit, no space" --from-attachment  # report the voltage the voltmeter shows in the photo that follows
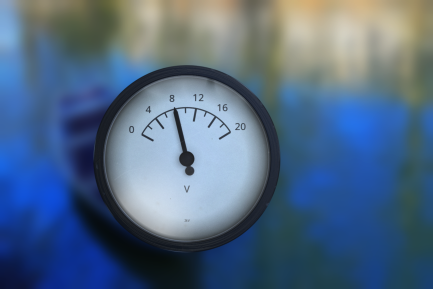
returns 8V
